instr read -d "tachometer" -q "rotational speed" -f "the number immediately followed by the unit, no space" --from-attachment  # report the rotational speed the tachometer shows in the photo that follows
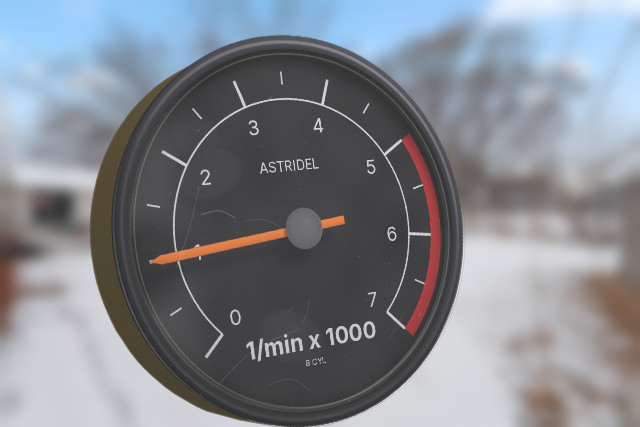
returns 1000rpm
